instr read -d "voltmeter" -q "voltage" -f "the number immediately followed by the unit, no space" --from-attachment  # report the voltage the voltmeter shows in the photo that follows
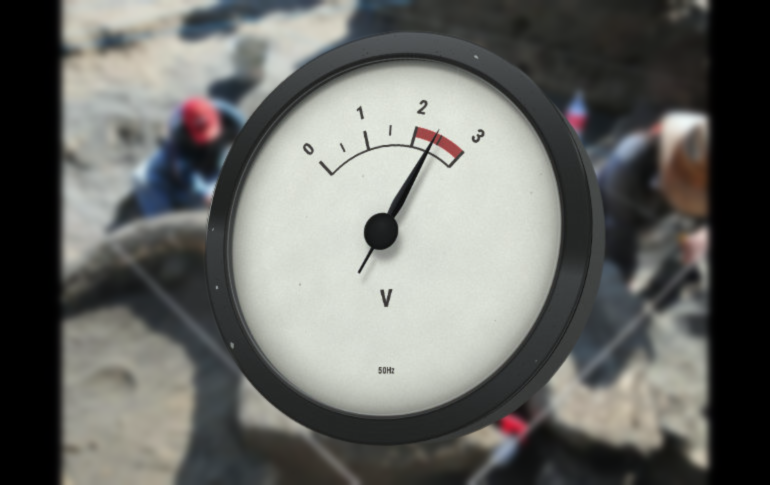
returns 2.5V
